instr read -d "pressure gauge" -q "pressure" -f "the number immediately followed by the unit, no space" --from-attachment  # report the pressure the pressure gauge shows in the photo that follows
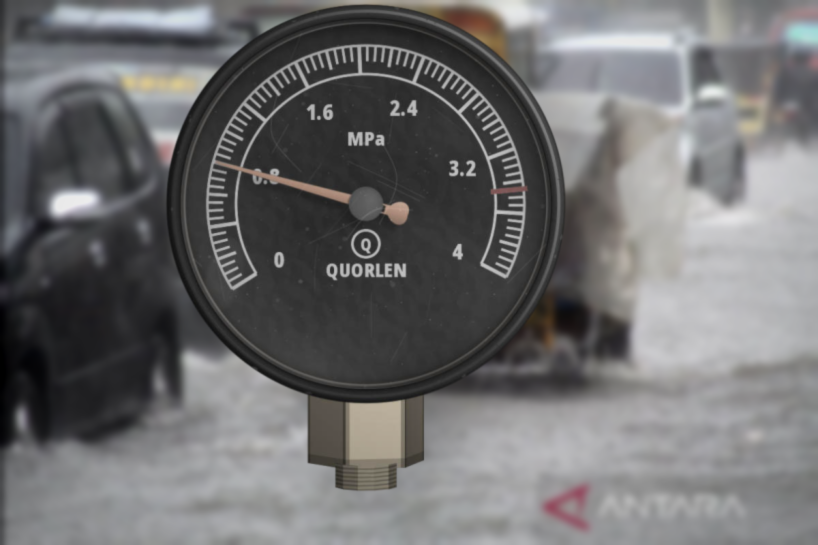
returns 0.8MPa
